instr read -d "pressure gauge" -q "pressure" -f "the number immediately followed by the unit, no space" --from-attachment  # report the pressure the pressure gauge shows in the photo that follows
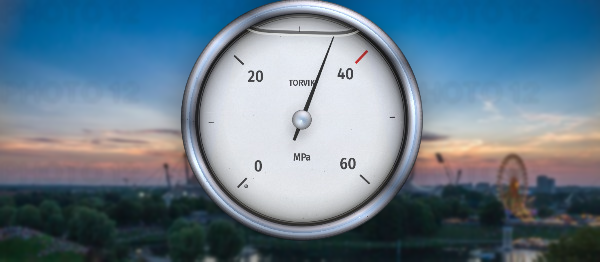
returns 35MPa
